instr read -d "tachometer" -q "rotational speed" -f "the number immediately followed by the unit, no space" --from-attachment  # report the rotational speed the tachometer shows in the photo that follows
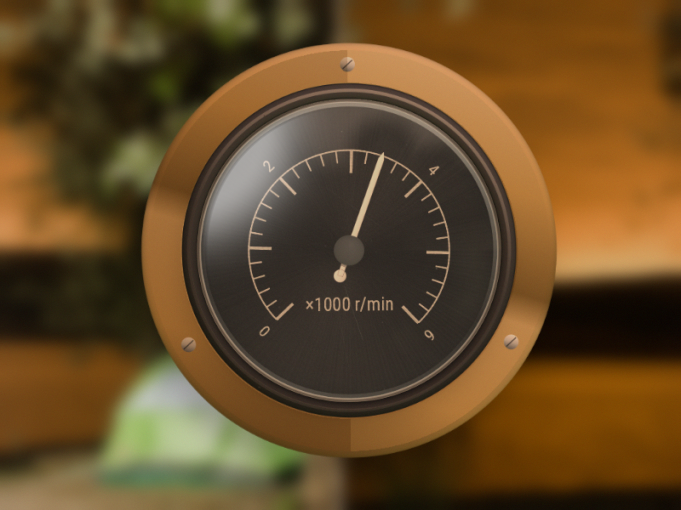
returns 3400rpm
